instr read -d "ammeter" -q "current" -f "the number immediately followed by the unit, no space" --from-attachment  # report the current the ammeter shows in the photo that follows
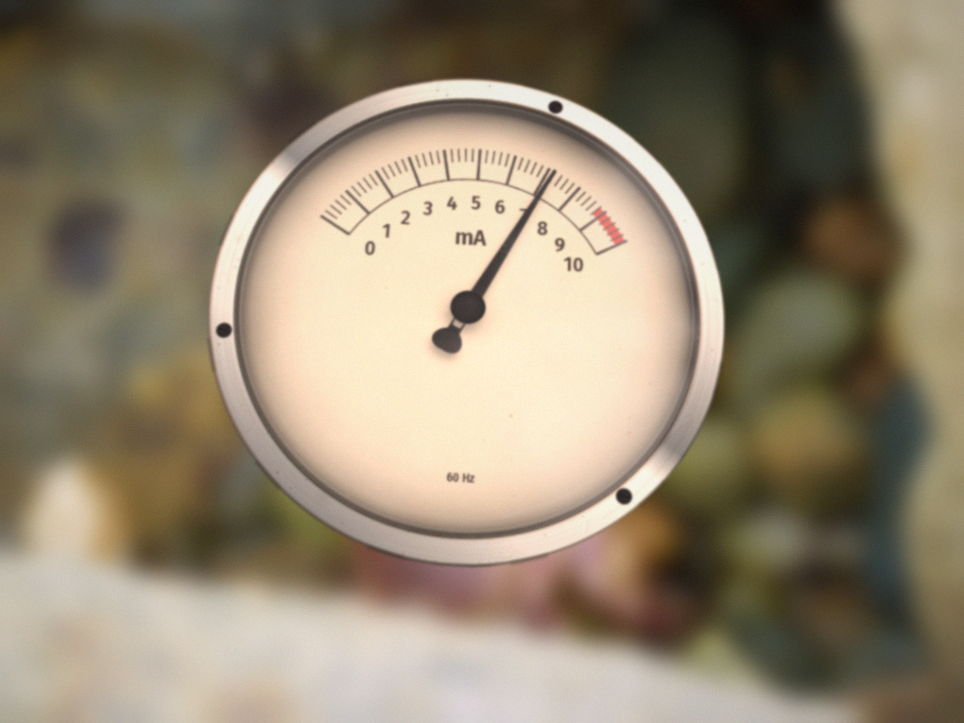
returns 7.2mA
